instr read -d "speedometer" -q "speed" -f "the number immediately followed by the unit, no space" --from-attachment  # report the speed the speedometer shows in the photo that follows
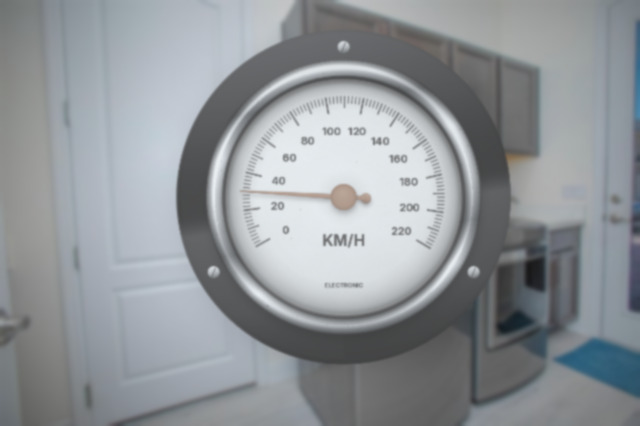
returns 30km/h
